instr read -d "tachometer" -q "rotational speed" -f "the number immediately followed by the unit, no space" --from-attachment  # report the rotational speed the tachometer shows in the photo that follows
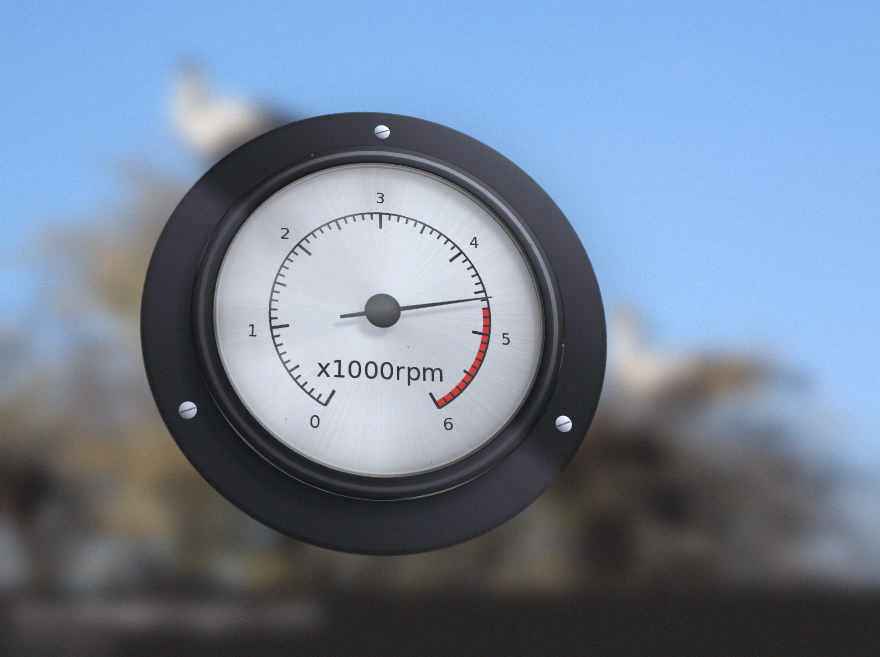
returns 4600rpm
